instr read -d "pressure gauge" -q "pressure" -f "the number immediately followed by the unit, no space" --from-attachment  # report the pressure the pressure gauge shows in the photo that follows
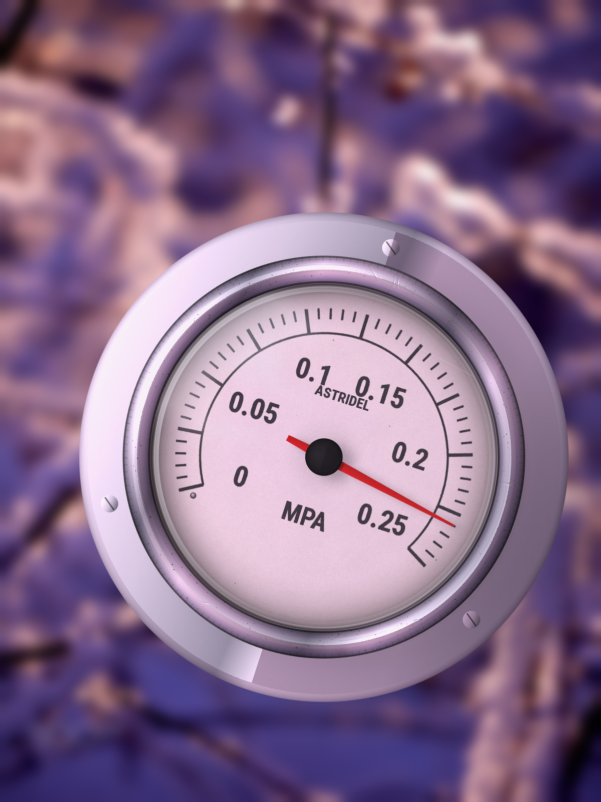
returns 0.23MPa
